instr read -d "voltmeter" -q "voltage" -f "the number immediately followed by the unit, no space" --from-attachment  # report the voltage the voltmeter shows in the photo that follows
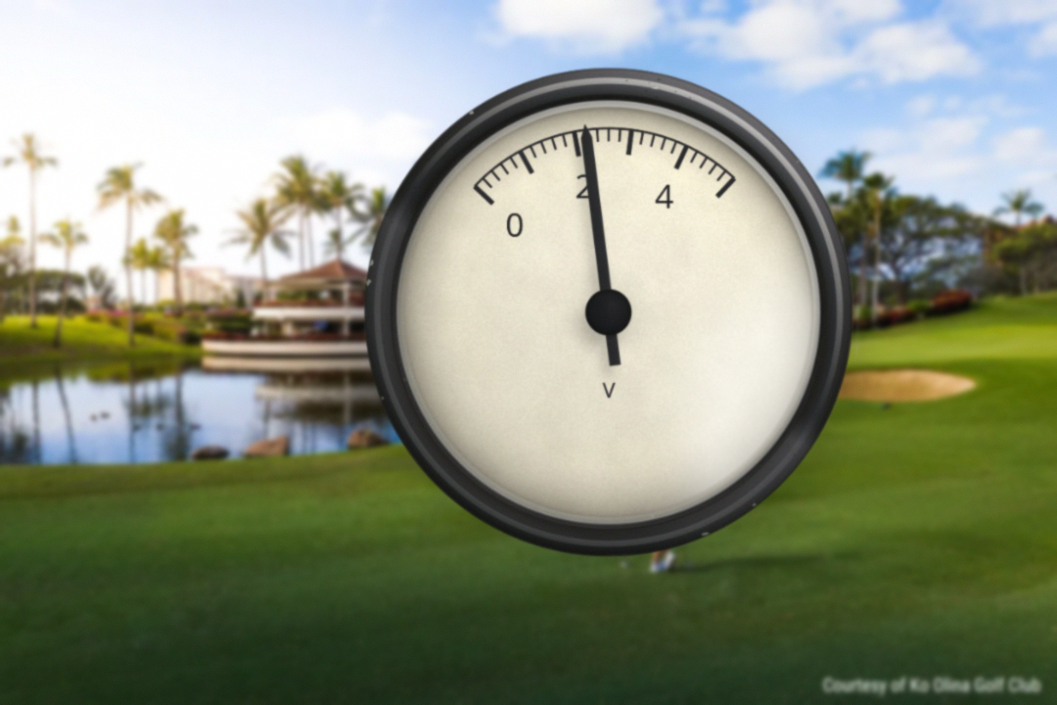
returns 2.2V
